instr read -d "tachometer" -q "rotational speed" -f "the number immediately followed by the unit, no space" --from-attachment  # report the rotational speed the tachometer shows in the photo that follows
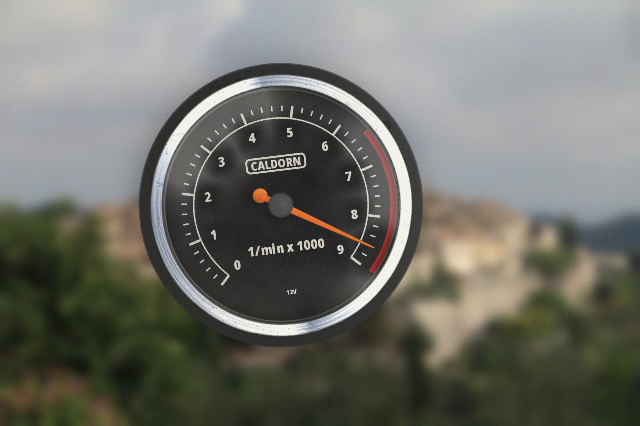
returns 8600rpm
